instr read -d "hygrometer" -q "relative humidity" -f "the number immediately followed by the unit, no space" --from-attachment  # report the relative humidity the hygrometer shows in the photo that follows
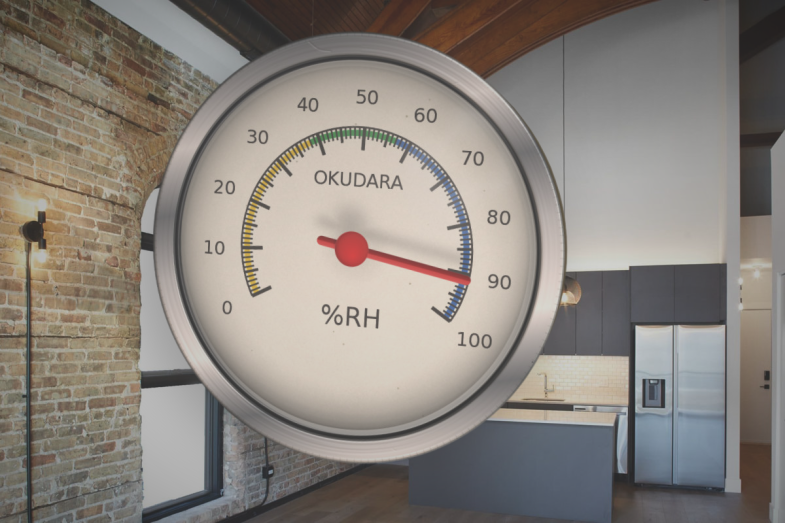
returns 91%
